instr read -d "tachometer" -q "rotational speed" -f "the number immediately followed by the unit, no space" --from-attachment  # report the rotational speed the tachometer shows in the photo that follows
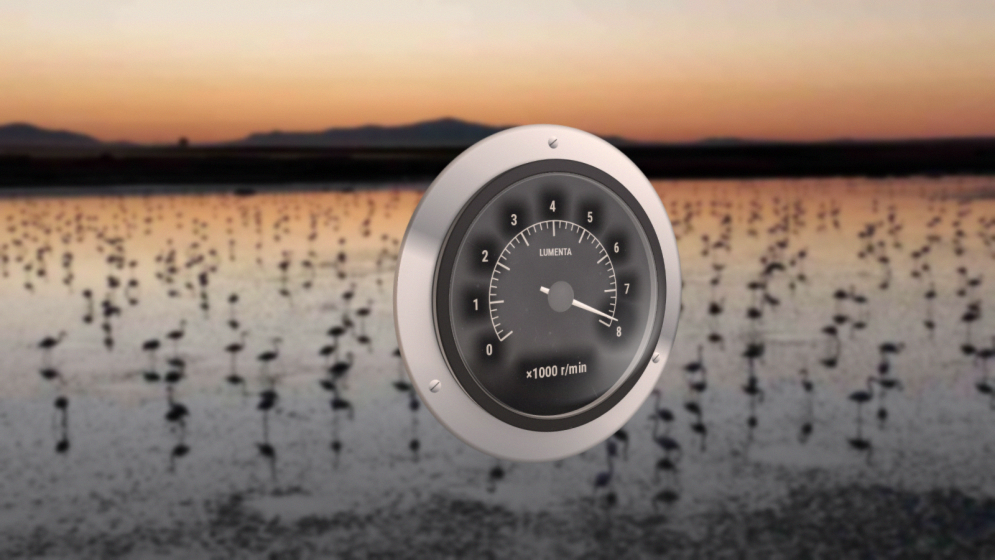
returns 7800rpm
